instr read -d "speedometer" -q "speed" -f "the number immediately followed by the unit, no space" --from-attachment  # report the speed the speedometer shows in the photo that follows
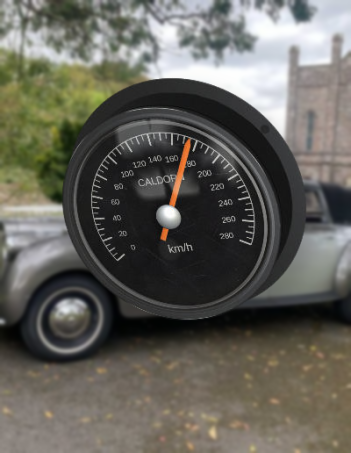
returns 175km/h
